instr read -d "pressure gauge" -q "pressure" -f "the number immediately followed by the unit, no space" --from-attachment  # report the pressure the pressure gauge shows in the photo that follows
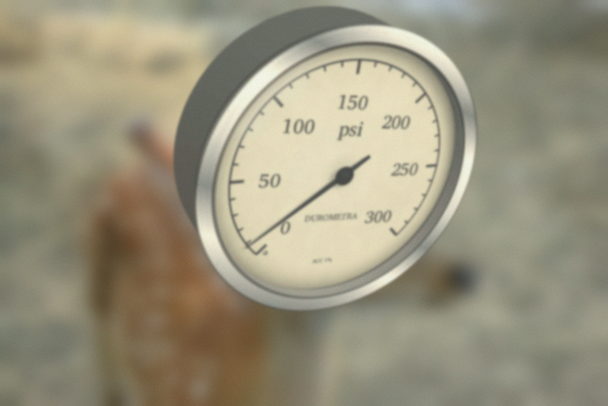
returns 10psi
